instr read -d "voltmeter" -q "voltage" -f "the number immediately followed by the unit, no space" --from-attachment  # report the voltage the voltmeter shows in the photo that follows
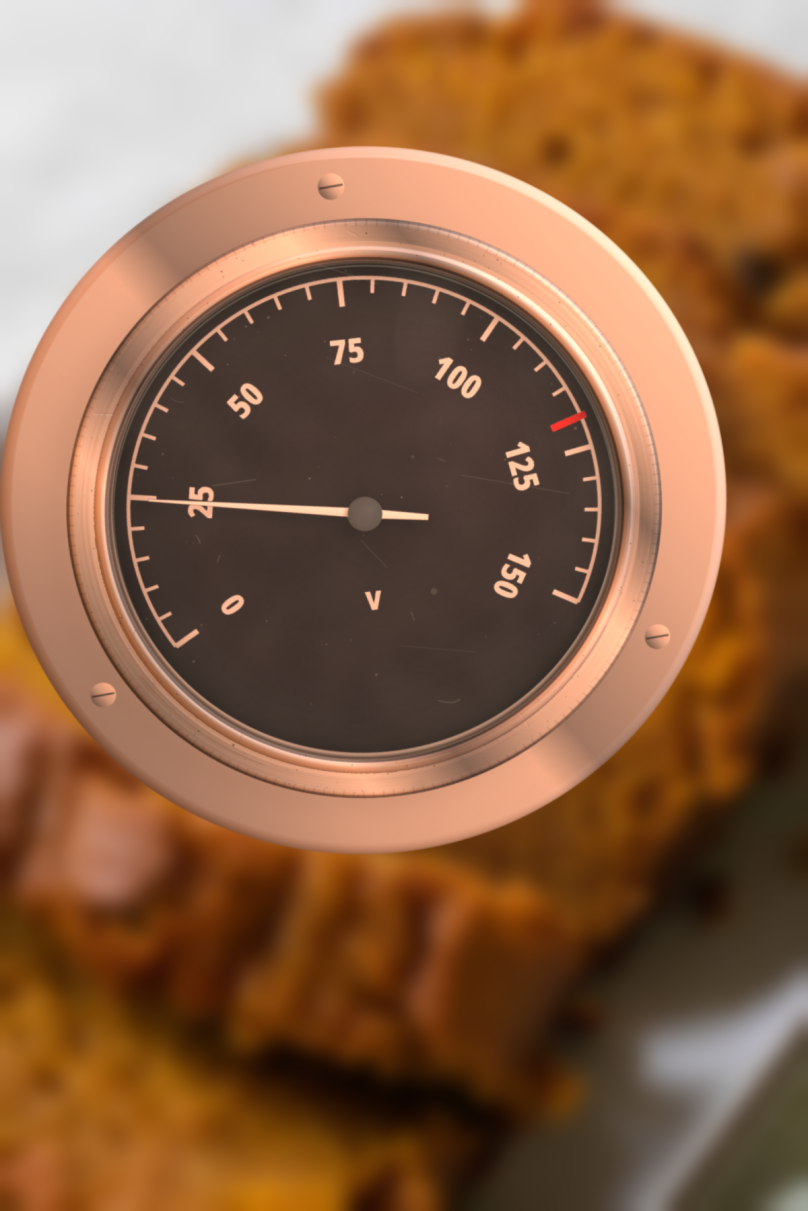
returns 25V
